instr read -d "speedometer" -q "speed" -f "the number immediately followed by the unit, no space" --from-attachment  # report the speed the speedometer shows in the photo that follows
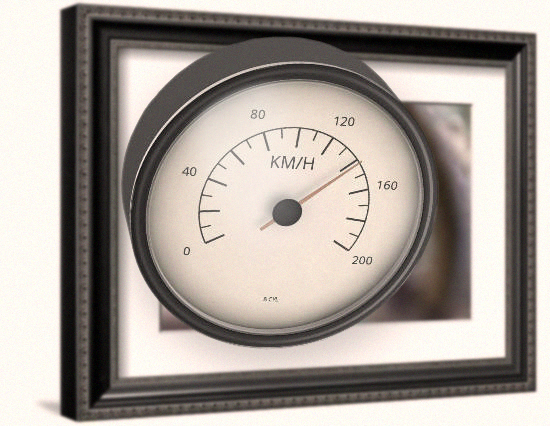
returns 140km/h
